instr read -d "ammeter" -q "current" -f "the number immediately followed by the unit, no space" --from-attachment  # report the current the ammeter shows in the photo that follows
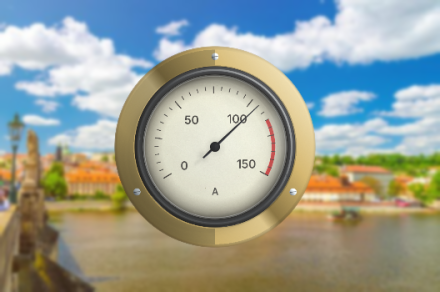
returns 105A
